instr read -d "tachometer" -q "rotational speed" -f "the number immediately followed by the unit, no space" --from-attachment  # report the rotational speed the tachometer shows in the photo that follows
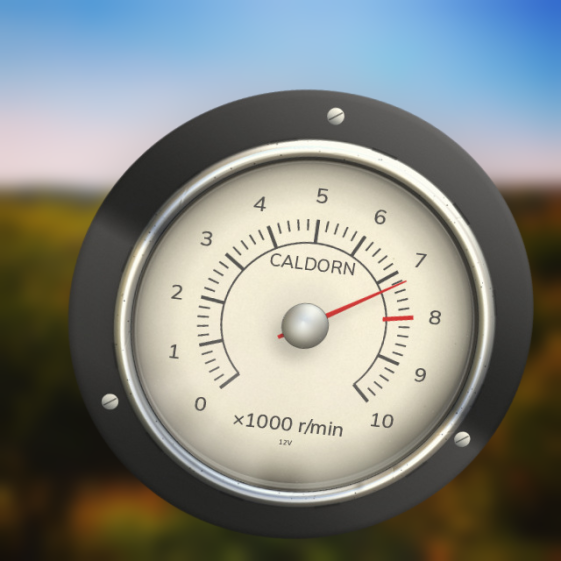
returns 7200rpm
